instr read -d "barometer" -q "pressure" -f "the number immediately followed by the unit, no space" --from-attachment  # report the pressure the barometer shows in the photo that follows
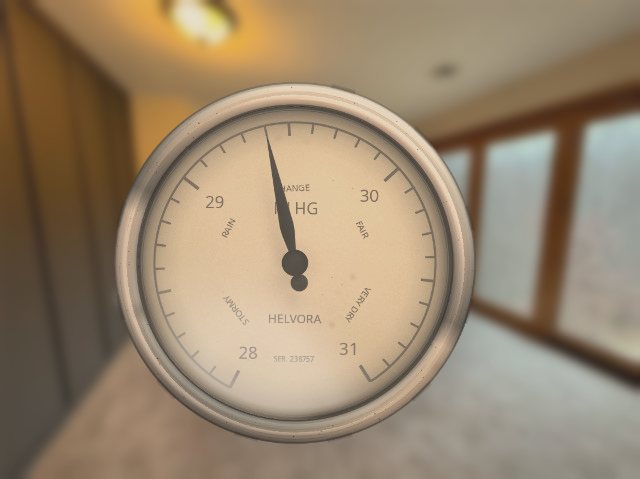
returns 29.4inHg
